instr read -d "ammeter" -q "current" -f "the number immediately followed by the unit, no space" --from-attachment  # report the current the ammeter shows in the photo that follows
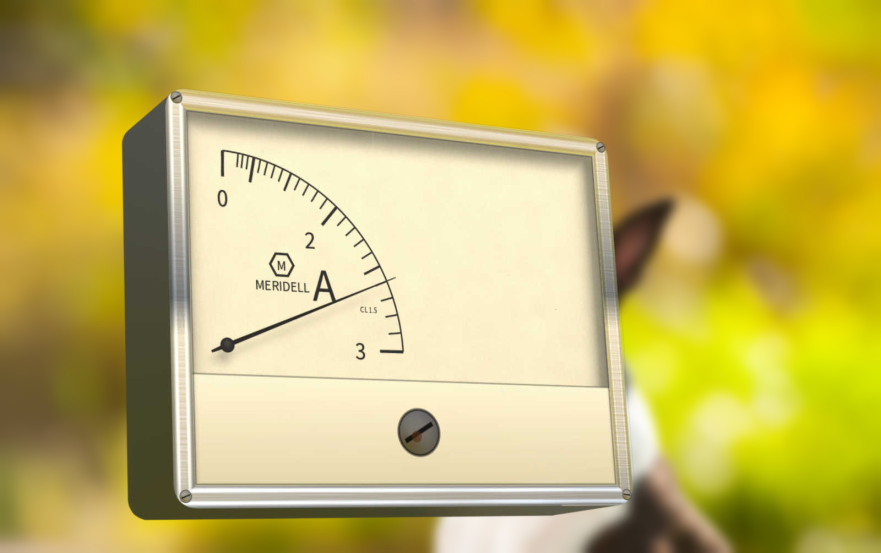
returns 2.6A
